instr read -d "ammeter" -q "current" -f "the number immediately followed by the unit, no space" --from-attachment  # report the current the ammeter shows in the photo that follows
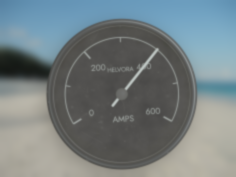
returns 400A
